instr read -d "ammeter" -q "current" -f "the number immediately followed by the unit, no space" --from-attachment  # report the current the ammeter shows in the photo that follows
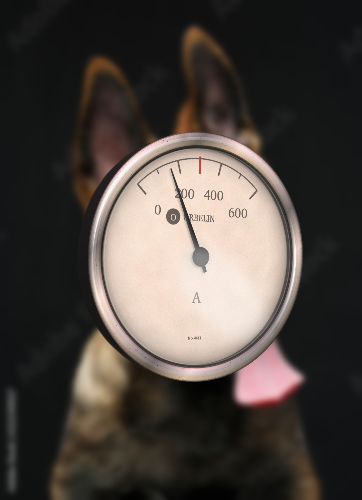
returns 150A
